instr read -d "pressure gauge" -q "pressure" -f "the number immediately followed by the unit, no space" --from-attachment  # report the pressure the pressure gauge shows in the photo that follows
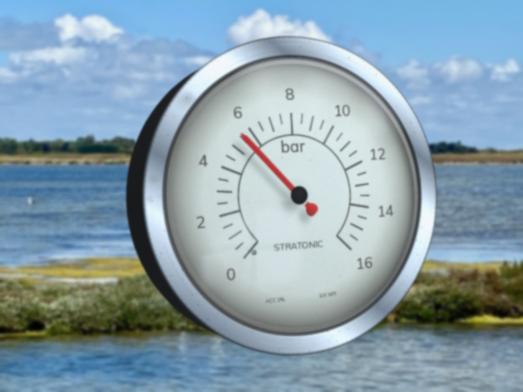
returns 5.5bar
